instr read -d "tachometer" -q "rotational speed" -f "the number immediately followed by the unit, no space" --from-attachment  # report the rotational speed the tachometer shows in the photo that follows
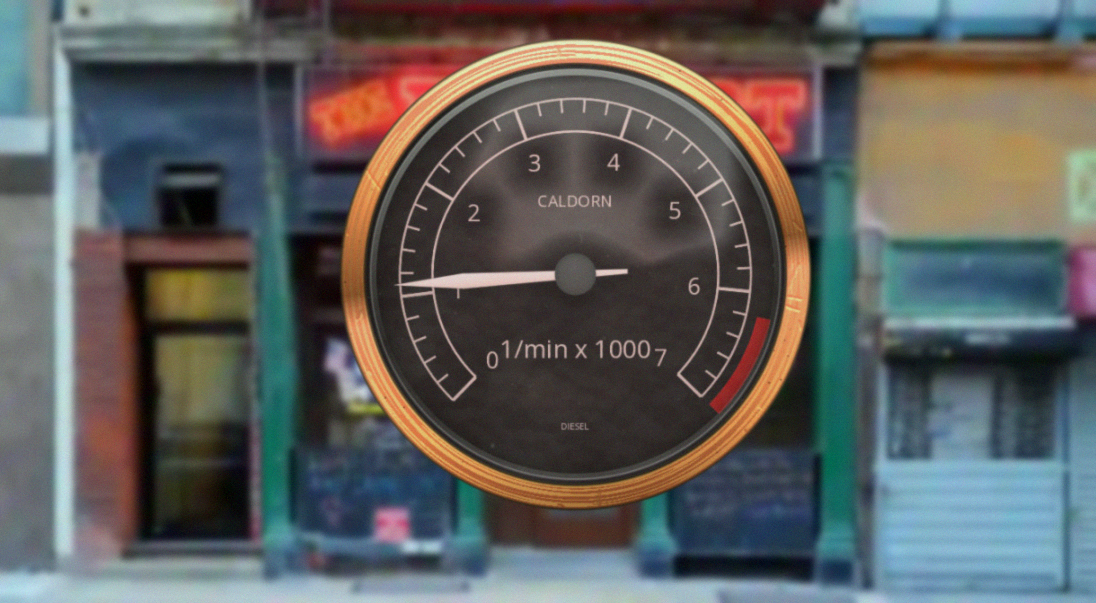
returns 1100rpm
